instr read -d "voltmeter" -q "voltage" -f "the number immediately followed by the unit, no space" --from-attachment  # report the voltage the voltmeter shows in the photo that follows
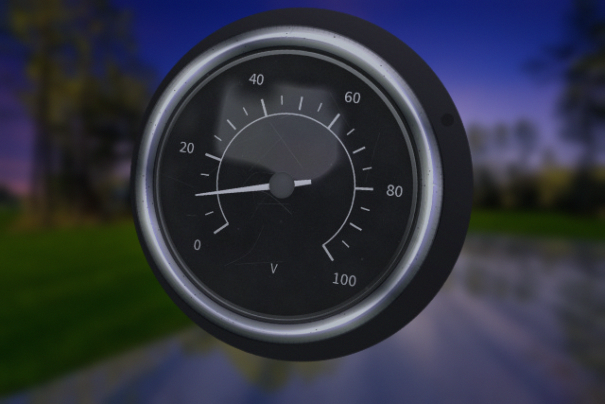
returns 10V
